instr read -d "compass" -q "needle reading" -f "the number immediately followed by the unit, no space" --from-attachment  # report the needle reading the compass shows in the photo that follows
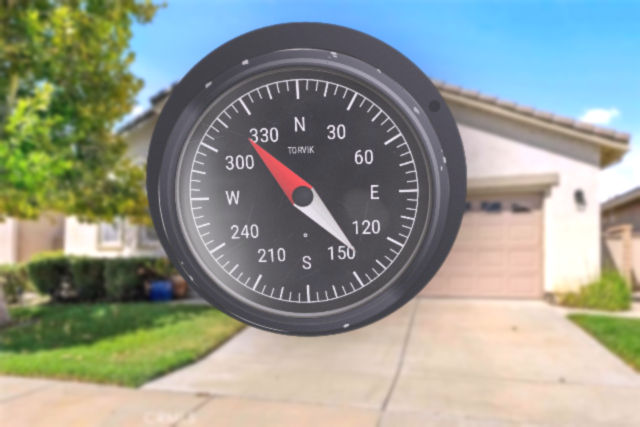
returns 320°
